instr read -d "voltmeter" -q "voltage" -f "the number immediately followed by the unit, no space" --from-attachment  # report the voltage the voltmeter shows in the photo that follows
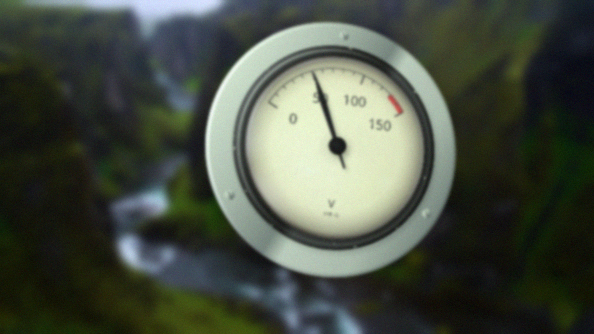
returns 50V
